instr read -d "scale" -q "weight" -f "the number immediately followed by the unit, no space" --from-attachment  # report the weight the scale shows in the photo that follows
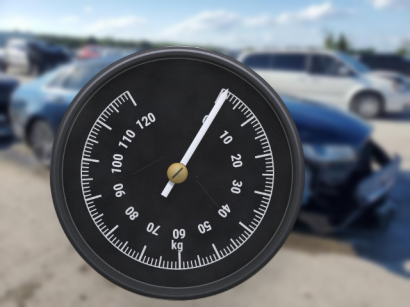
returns 1kg
